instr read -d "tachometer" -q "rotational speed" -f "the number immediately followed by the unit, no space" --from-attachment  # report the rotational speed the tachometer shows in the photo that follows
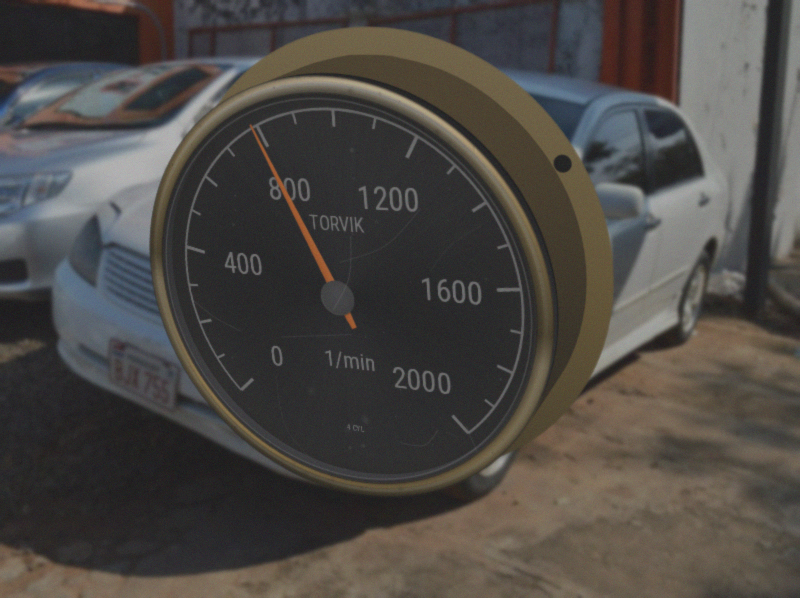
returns 800rpm
